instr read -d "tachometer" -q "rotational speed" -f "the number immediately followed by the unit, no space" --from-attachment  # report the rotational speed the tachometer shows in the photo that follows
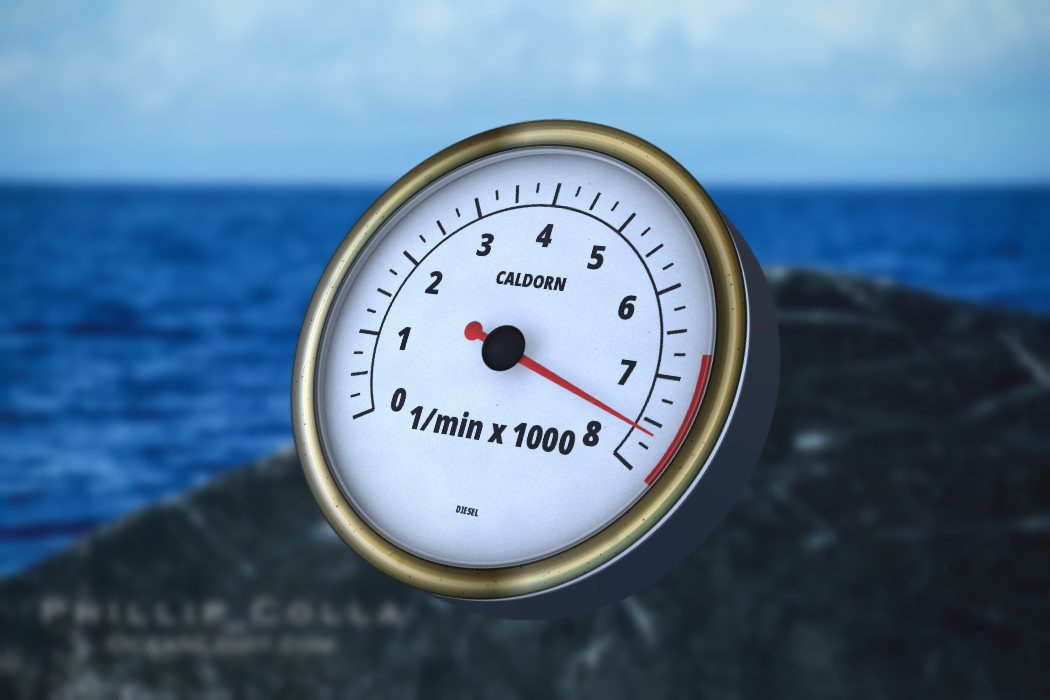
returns 7625rpm
